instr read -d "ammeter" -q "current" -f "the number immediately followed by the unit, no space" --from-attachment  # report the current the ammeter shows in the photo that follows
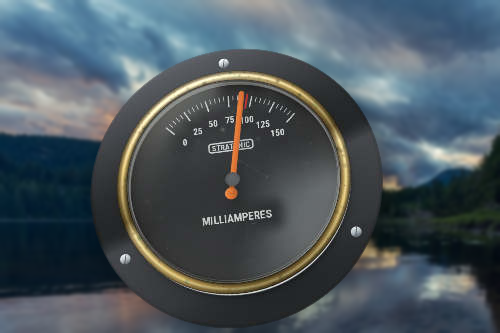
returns 90mA
